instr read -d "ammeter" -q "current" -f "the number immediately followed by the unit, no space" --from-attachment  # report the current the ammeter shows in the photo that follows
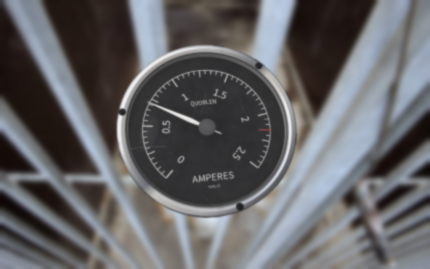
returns 0.7A
